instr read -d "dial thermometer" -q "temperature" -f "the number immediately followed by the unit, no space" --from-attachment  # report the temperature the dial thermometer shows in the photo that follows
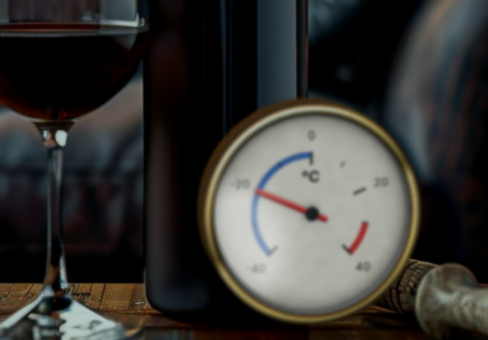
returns -20°C
